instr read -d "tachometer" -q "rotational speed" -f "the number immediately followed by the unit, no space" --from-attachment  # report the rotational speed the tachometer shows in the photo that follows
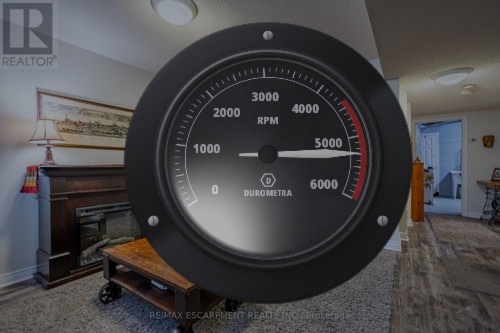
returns 5300rpm
